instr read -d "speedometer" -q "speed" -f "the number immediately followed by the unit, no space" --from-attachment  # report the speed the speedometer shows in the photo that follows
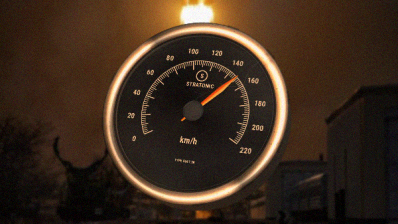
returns 150km/h
